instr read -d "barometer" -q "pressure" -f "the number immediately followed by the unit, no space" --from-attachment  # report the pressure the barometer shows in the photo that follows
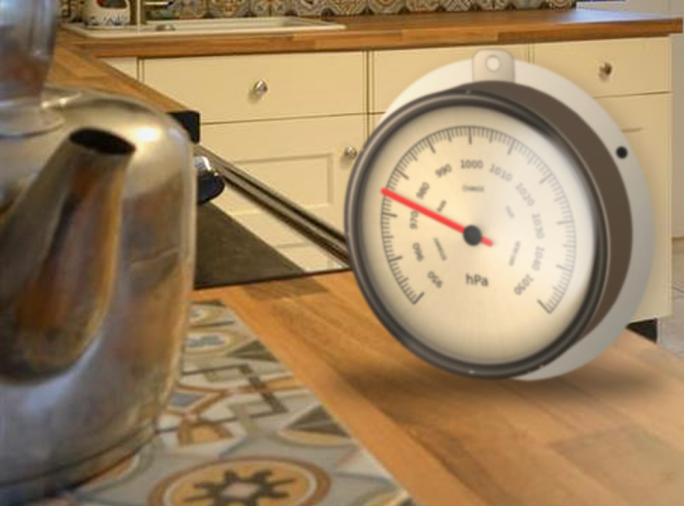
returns 975hPa
